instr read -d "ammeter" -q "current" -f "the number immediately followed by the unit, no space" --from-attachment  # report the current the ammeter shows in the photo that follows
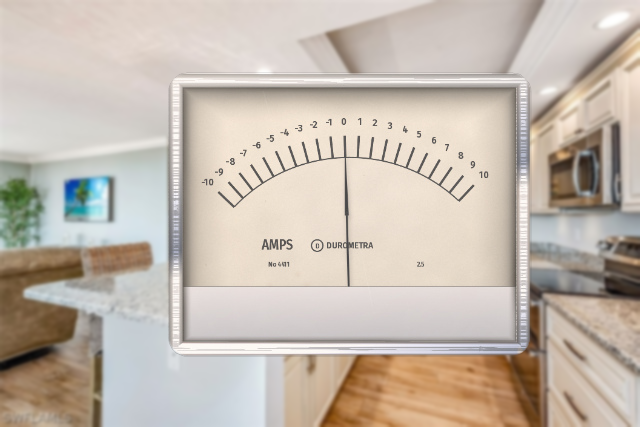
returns 0A
